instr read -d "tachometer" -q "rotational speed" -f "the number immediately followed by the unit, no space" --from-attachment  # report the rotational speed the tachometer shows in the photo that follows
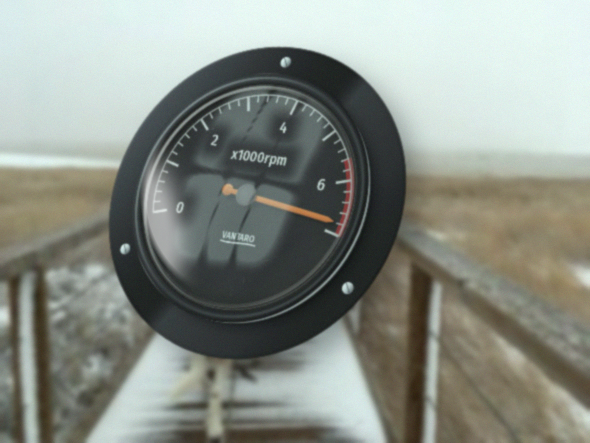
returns 6800rpm
